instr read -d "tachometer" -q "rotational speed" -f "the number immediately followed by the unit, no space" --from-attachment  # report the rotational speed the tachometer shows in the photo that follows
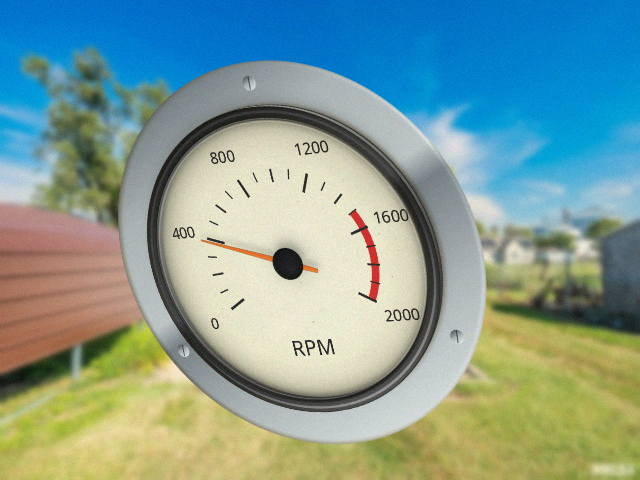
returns 400rpm
